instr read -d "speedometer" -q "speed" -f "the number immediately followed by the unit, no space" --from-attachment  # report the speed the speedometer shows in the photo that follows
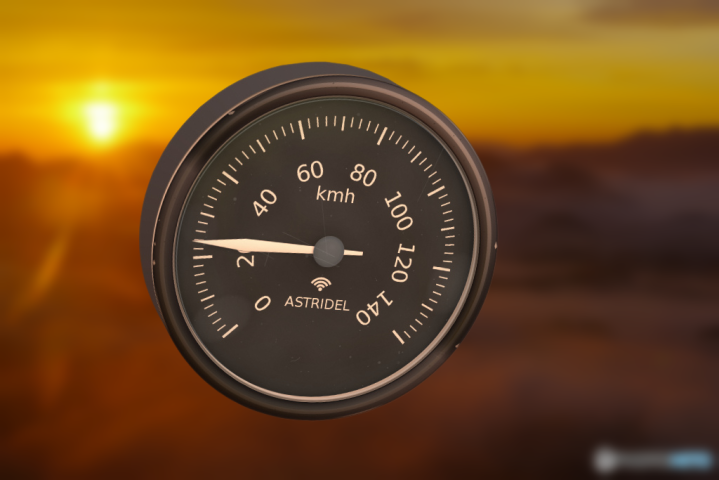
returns 24km/h
